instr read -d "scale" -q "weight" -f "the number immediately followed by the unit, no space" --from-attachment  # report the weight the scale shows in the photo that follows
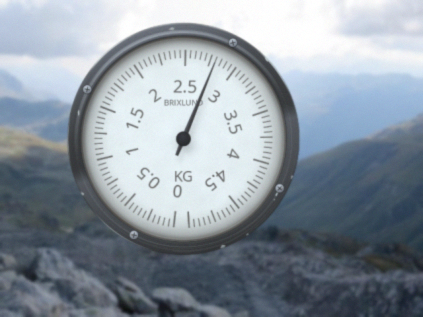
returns 2.8kg
